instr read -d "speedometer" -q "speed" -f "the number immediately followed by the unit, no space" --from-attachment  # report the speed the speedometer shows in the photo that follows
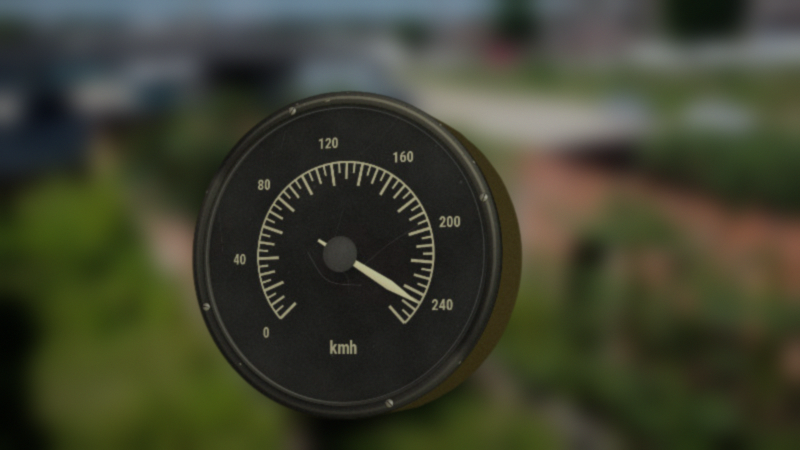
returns 245km/h
